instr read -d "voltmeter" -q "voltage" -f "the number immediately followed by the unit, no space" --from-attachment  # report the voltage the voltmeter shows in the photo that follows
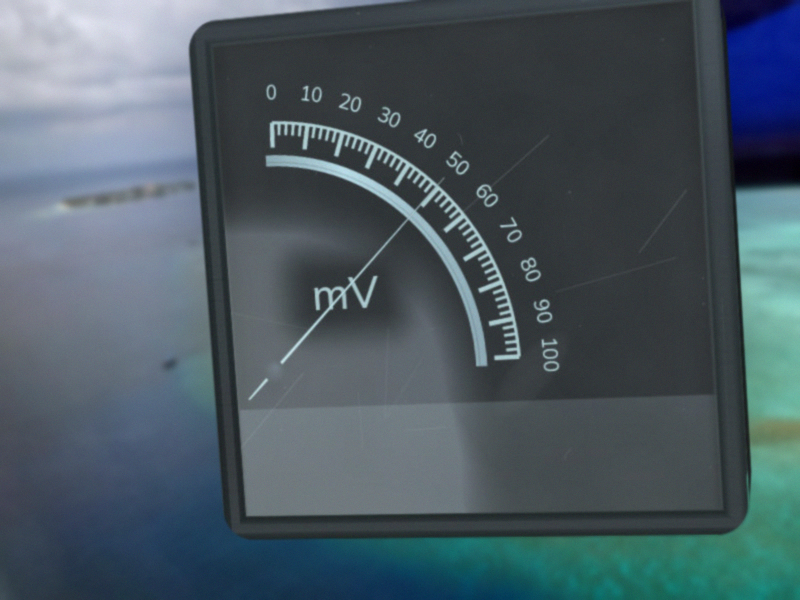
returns 50mV
